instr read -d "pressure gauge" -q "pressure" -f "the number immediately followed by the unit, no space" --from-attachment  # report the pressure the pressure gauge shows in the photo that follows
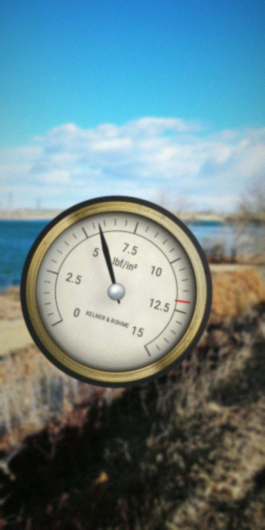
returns 5.75psi
